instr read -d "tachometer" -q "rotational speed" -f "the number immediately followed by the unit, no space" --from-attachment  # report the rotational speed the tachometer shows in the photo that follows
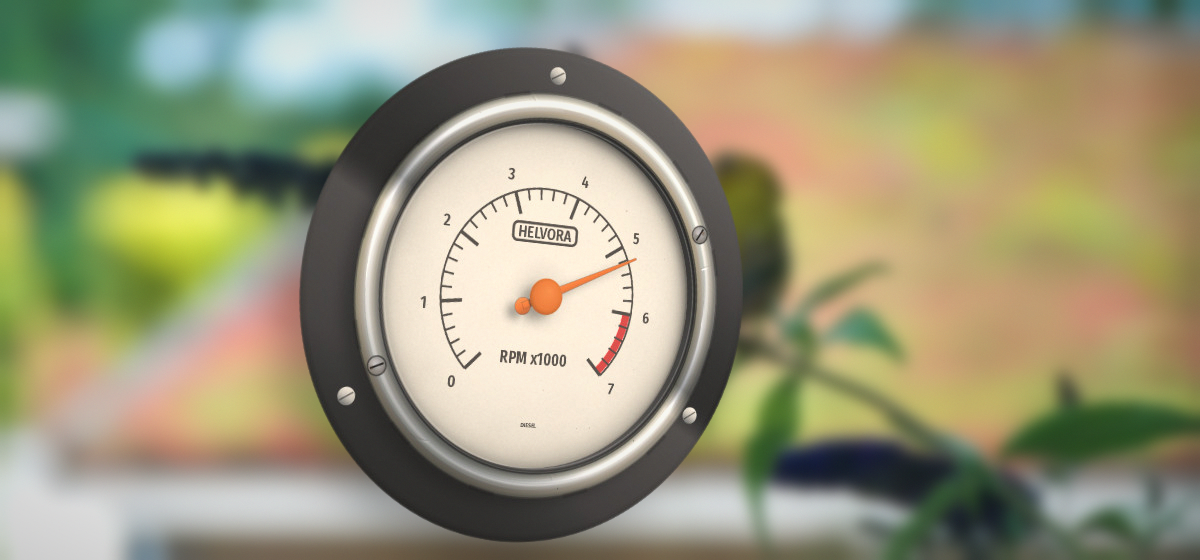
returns 5200rpm
